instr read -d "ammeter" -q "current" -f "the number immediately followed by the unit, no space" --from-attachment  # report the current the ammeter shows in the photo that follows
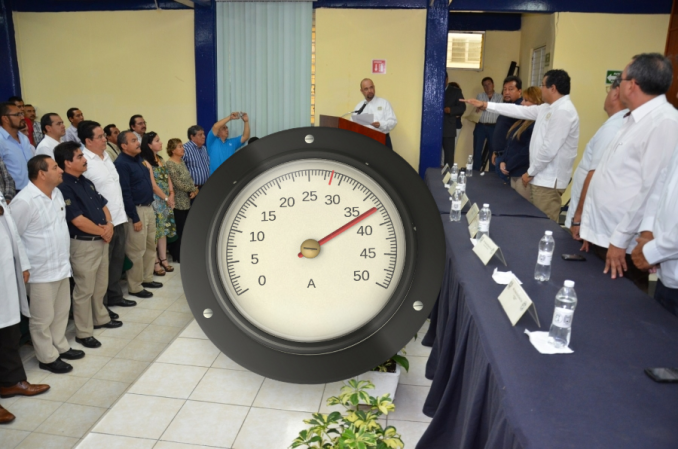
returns 37.5A
